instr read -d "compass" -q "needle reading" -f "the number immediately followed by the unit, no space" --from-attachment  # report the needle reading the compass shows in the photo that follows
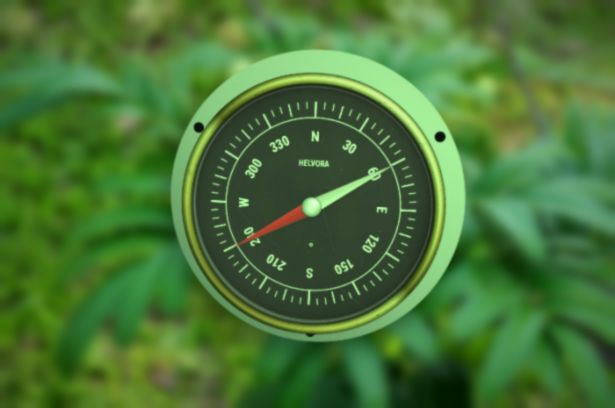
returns 240°
